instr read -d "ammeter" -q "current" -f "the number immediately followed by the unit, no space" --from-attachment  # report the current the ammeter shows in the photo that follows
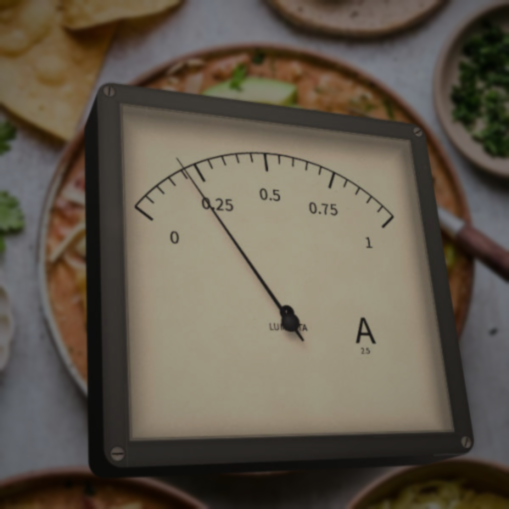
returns 0.2A
